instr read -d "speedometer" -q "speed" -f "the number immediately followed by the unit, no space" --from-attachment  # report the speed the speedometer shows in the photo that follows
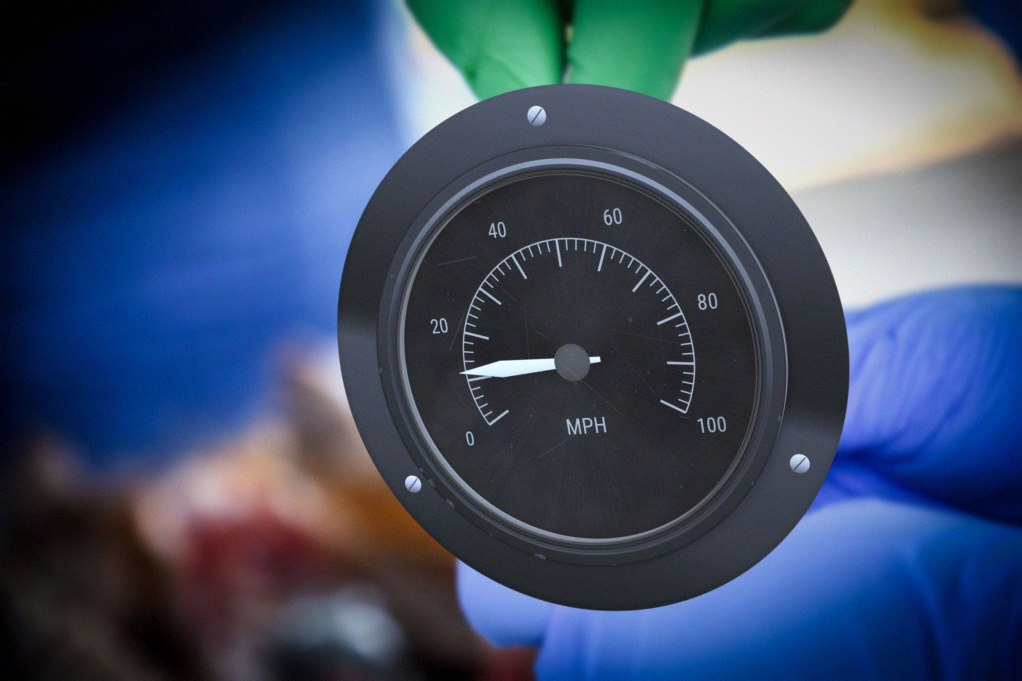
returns 12mph
